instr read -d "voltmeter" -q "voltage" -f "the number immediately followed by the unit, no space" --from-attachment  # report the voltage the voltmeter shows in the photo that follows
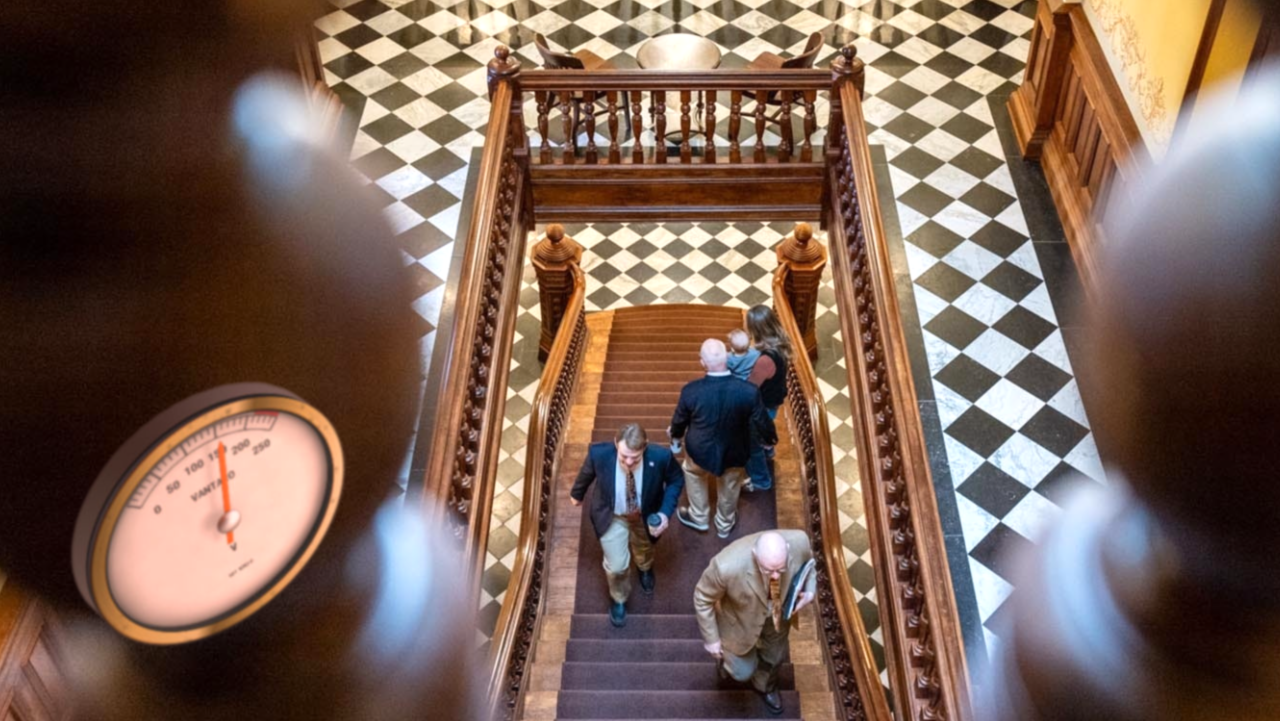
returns 150V
